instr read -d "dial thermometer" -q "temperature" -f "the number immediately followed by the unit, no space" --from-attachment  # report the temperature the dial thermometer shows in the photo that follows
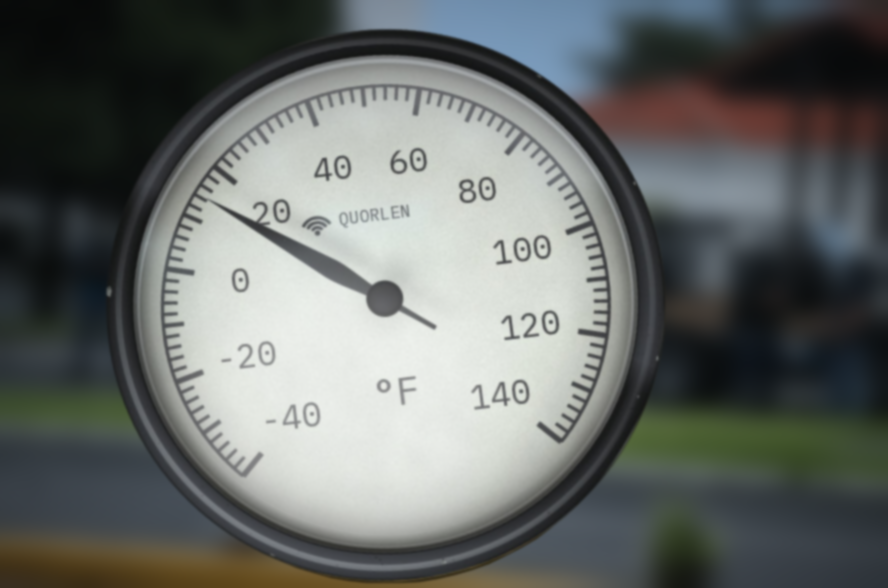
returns 14°F
